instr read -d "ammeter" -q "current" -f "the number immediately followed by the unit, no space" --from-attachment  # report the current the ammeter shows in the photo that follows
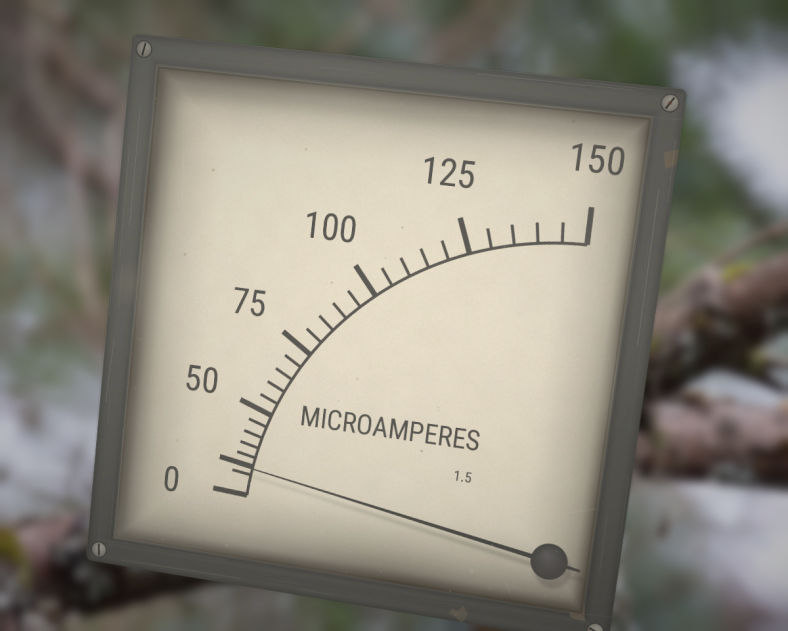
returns 25µA
